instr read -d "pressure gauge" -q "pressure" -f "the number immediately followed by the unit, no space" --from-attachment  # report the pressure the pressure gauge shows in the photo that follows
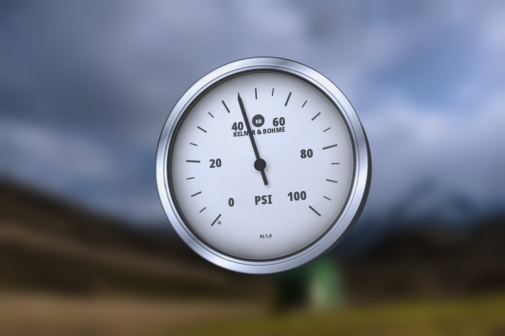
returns 45psi
